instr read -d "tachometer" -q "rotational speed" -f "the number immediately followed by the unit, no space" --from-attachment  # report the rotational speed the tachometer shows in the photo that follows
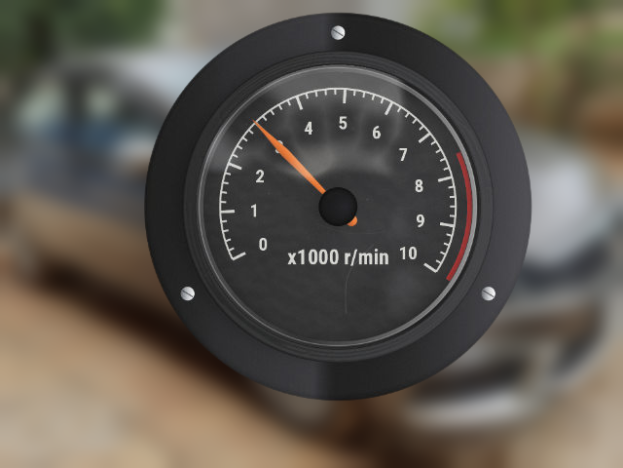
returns 3000rpm
